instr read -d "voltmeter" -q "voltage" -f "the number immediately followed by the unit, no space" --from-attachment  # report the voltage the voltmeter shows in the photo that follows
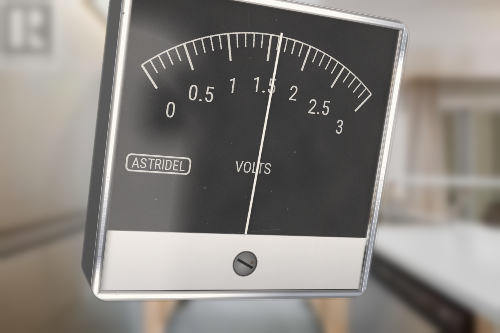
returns 1.6V
